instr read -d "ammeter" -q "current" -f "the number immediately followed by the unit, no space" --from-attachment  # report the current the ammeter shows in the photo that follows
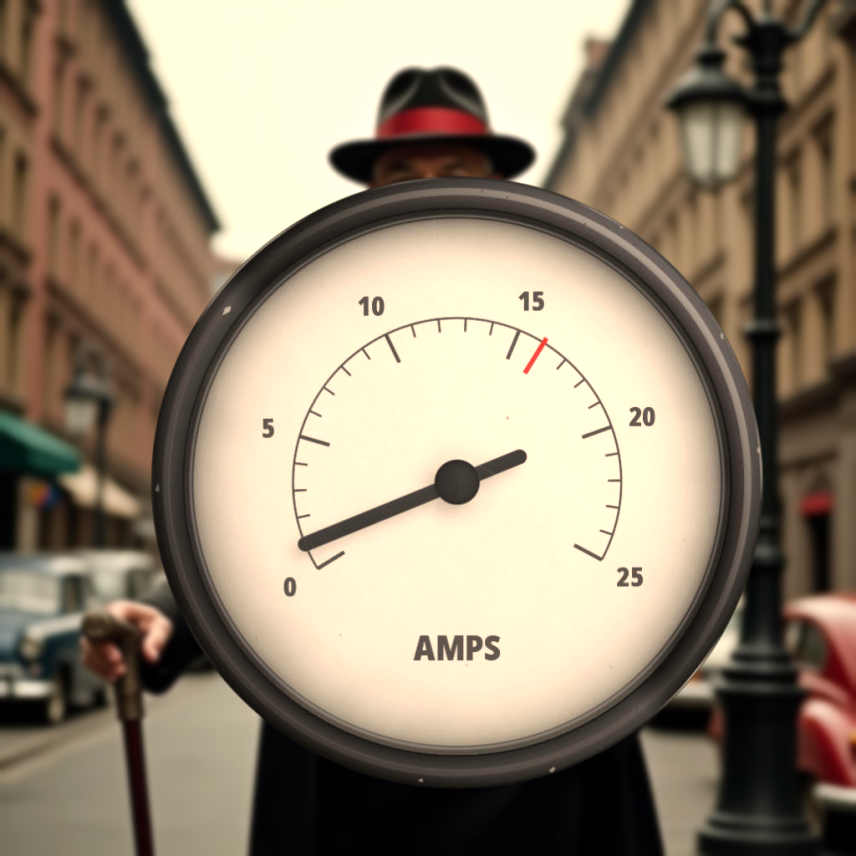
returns 1A
